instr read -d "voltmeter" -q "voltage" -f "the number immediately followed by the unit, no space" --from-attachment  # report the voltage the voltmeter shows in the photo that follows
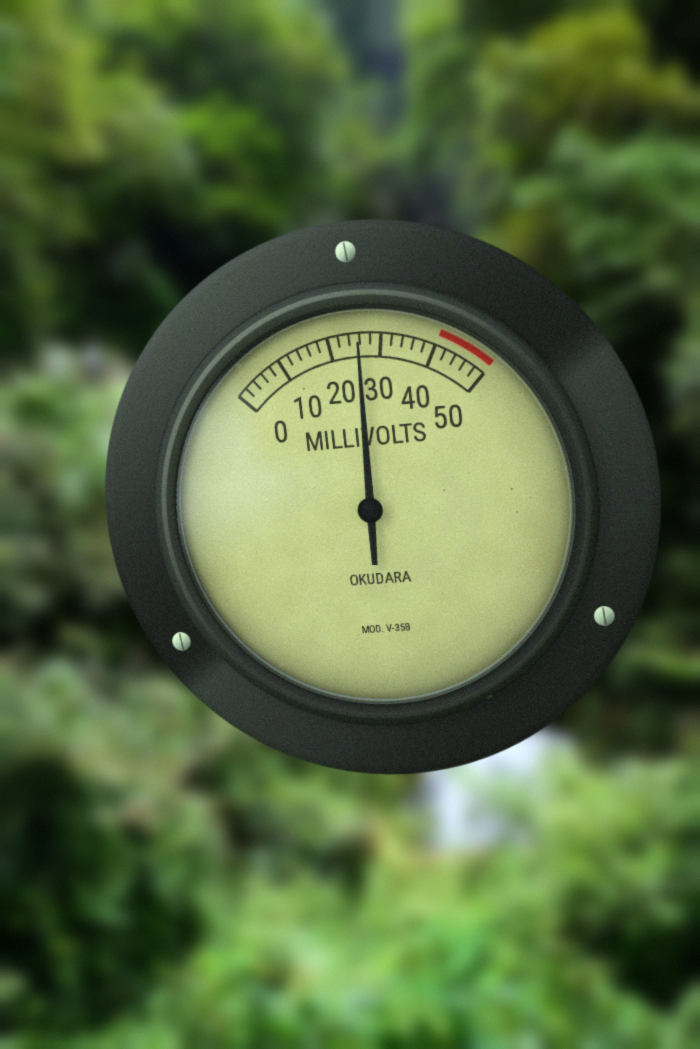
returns 26mV
